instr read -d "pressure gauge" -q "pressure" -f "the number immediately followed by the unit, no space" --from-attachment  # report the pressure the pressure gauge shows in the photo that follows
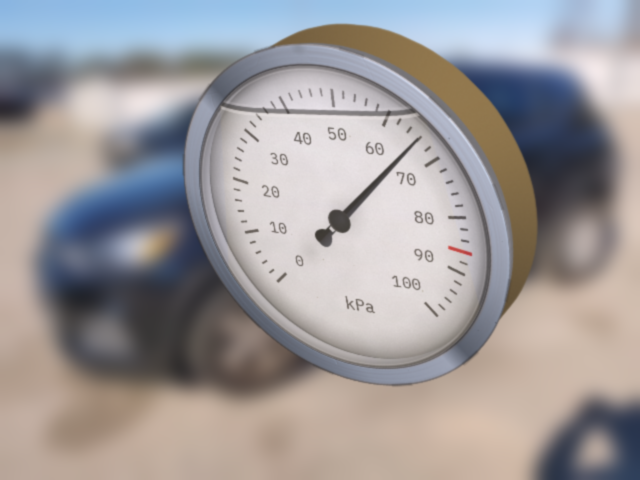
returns 66kPa
